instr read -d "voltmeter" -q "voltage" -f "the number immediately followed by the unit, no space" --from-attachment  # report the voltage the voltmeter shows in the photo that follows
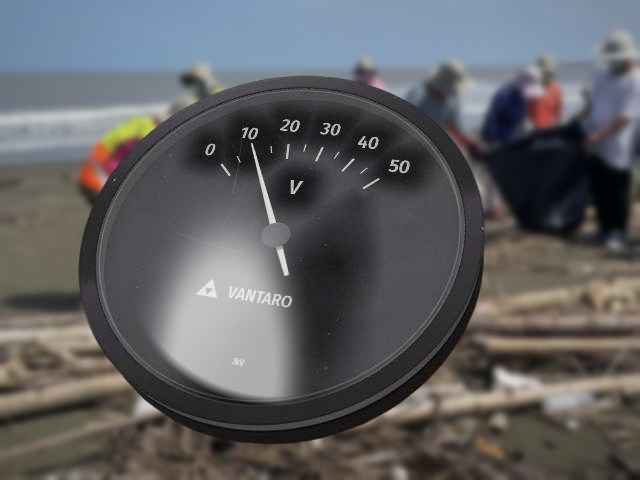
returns 10V
